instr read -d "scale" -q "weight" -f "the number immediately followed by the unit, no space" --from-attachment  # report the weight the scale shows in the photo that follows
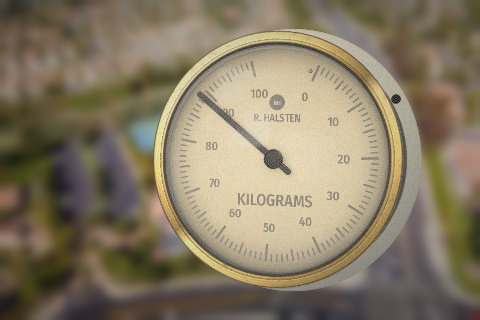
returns 89kg
